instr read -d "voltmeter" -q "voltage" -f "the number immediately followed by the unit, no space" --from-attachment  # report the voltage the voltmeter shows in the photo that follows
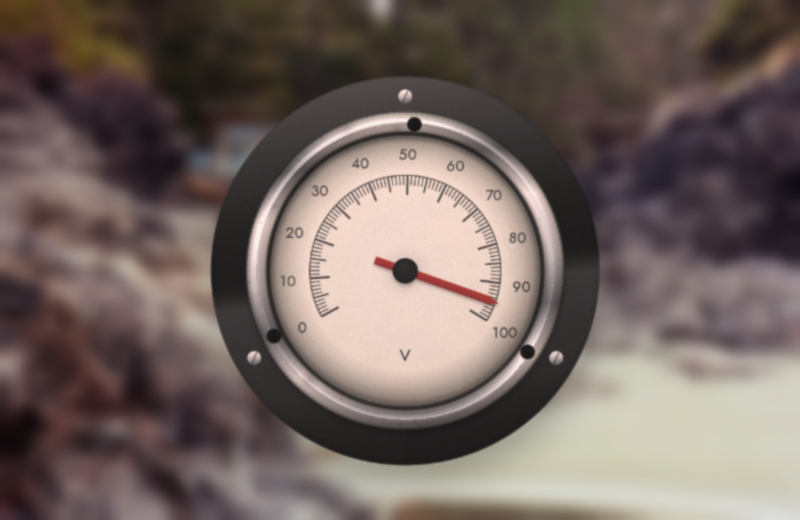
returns 95V
